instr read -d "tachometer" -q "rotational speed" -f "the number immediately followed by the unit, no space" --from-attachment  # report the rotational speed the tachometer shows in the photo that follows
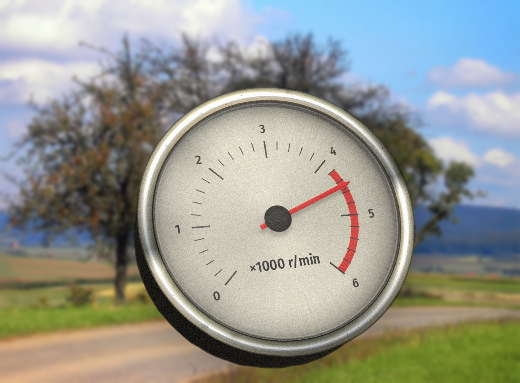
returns 4500rpm
